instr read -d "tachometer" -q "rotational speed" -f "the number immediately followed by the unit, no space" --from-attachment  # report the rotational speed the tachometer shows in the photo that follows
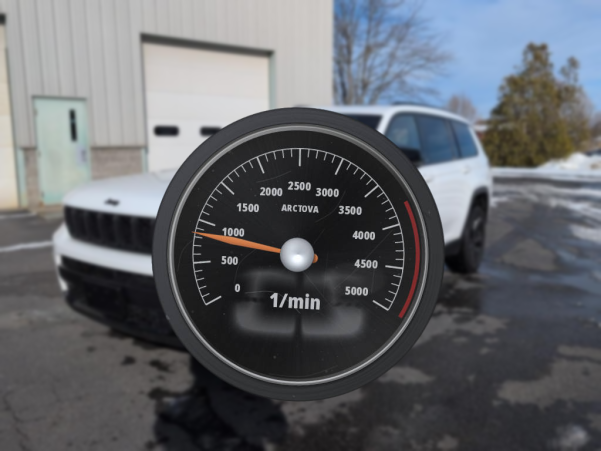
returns 850rpm
